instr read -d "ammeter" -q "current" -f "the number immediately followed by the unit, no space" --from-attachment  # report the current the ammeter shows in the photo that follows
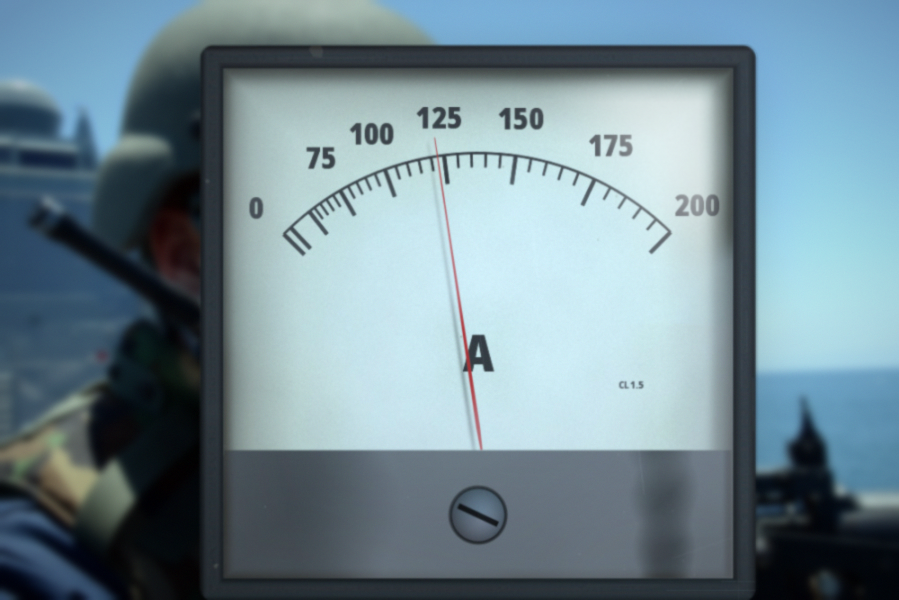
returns 122.5A
